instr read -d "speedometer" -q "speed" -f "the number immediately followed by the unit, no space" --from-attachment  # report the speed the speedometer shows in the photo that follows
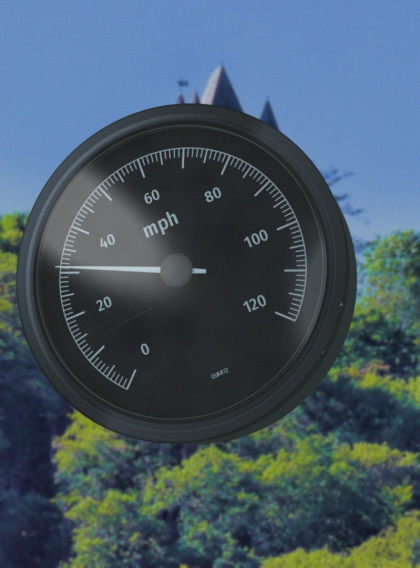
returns 31mph
